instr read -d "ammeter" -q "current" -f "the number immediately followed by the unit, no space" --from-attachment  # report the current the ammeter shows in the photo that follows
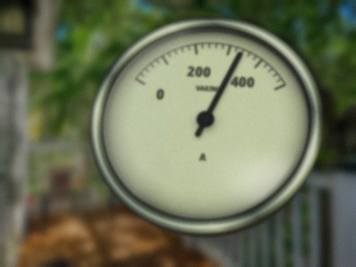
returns 340A
